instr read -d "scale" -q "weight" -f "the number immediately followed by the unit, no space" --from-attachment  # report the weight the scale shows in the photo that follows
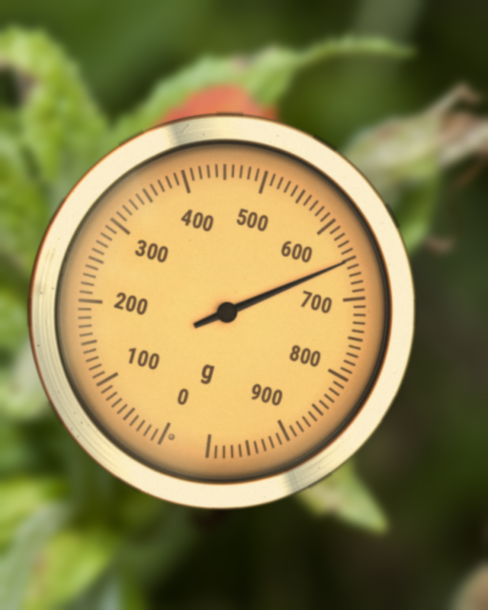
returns 650g
